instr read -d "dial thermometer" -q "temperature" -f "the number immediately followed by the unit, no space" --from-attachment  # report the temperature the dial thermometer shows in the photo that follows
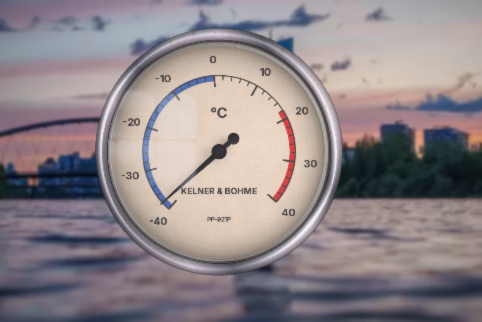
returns -38°C
